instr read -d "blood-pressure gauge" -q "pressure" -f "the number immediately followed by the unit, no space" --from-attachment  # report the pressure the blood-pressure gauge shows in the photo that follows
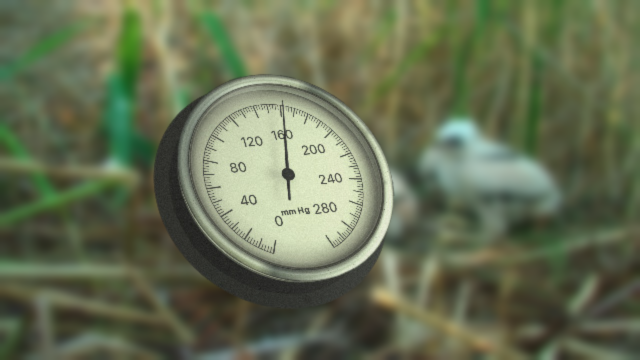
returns 160mmHg
